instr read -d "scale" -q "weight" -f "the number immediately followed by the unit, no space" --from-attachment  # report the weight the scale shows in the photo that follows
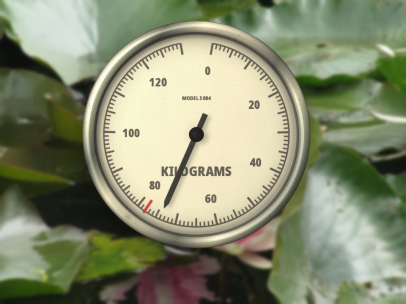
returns 74kg
